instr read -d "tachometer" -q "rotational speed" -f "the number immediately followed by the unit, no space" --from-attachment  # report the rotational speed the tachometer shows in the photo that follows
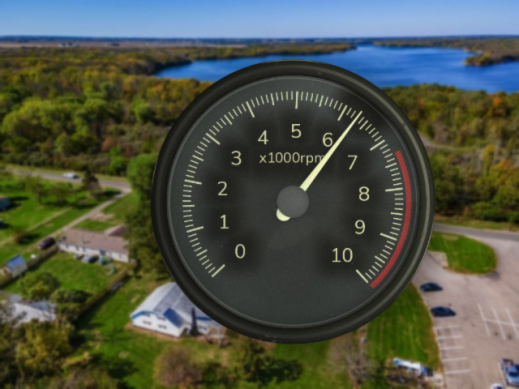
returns 6300rpm
